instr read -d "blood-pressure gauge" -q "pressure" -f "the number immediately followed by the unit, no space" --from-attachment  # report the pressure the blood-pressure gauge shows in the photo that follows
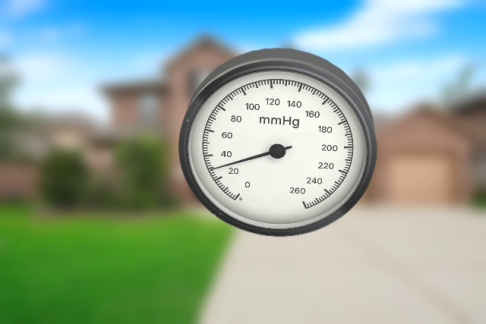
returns 30mmHg
